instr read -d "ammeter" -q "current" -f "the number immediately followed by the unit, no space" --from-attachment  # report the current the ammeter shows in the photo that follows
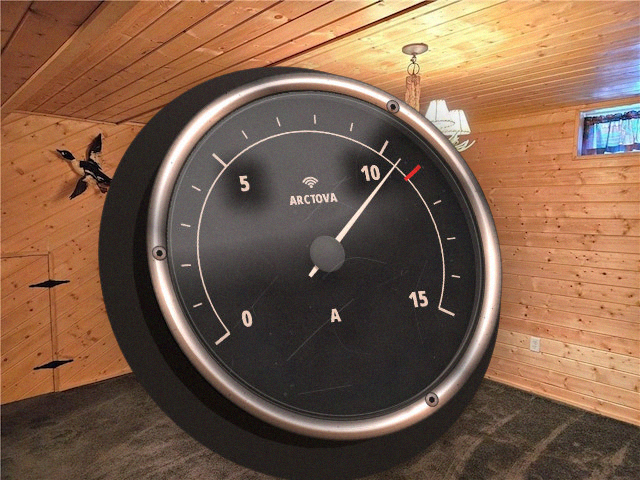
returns 10.5A
